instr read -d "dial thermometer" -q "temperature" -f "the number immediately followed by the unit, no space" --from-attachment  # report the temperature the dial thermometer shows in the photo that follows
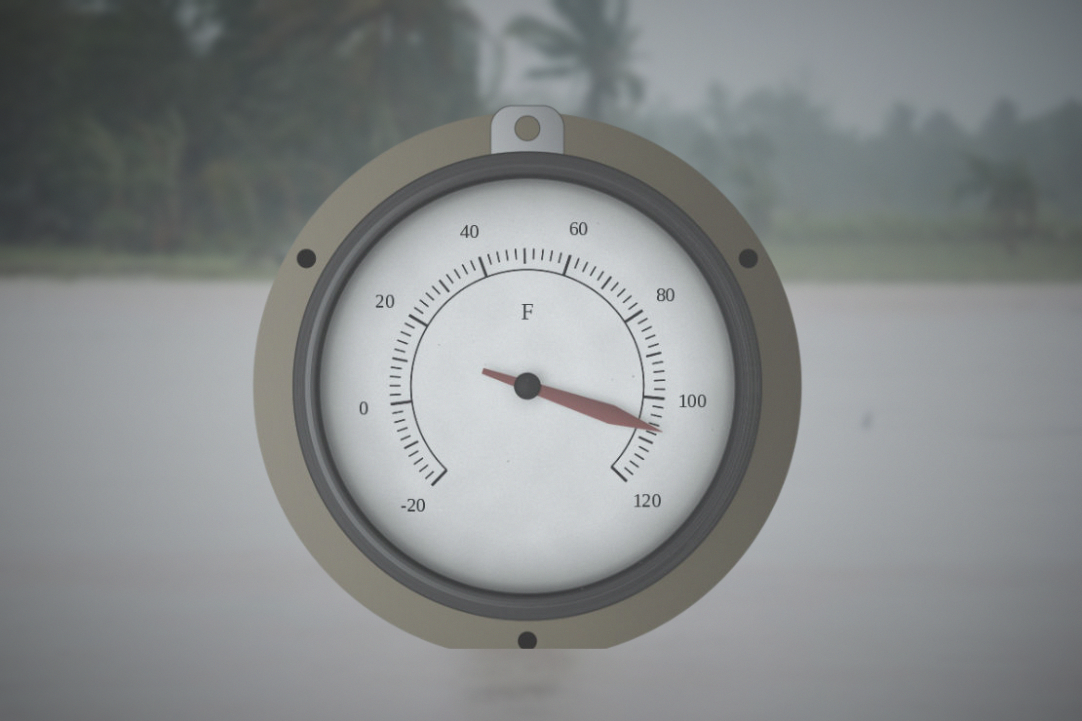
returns 107°F
